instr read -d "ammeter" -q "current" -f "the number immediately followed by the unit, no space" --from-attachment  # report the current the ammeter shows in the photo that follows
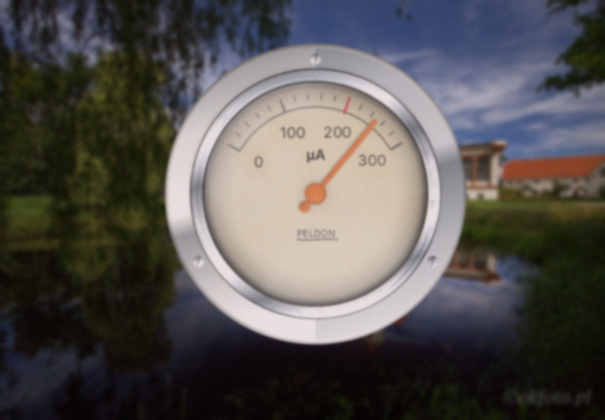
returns 250µA
